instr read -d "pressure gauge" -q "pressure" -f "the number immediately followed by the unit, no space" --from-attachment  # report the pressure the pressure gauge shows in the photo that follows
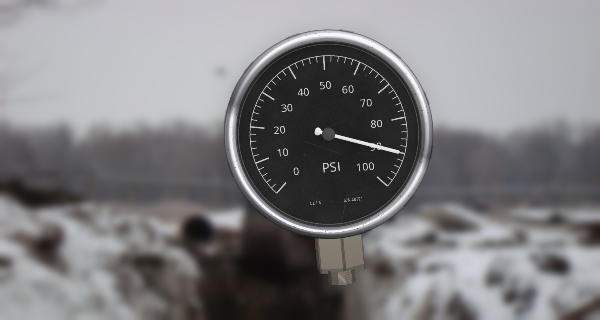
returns 90psi
